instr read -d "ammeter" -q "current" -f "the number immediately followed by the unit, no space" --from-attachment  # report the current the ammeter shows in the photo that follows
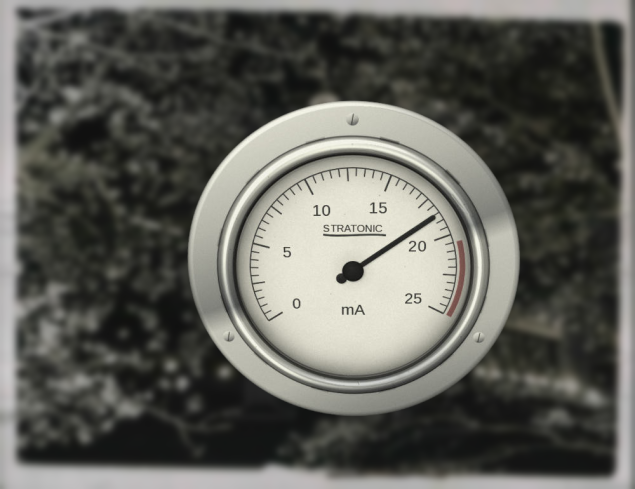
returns 18.5mA
